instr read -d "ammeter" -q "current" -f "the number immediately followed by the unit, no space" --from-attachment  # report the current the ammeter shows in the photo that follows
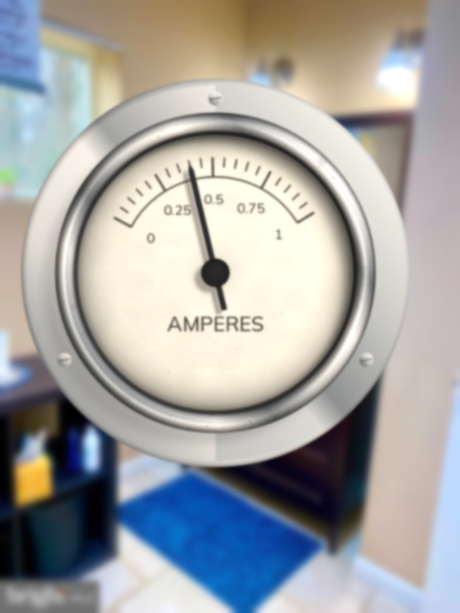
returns 0.4A
